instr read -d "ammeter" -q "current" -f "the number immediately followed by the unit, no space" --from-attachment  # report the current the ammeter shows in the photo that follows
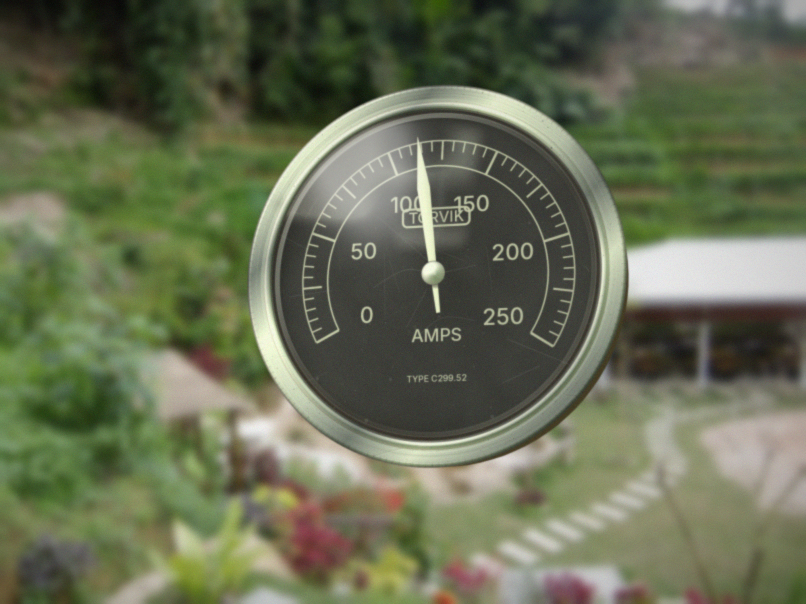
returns 115A
